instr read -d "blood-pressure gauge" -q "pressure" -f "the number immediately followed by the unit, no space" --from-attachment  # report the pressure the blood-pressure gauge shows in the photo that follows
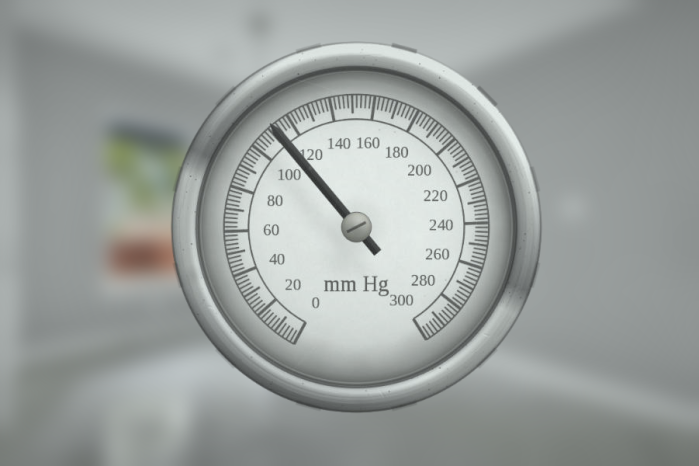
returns 112mmHg
